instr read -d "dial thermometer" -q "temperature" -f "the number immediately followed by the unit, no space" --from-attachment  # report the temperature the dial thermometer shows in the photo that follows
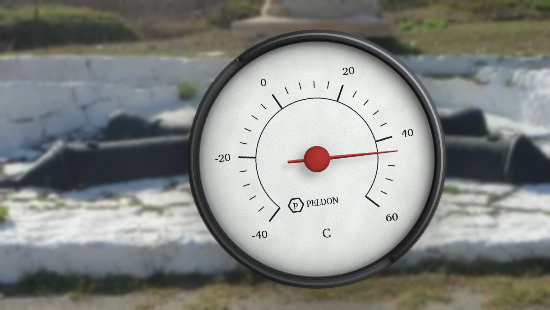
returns 44°C
